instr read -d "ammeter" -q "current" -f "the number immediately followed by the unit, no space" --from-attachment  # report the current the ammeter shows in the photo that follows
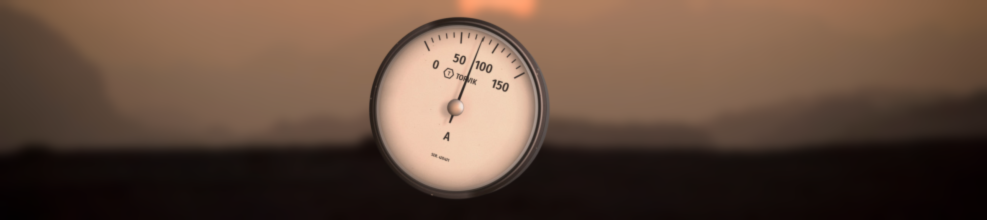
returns 80A
